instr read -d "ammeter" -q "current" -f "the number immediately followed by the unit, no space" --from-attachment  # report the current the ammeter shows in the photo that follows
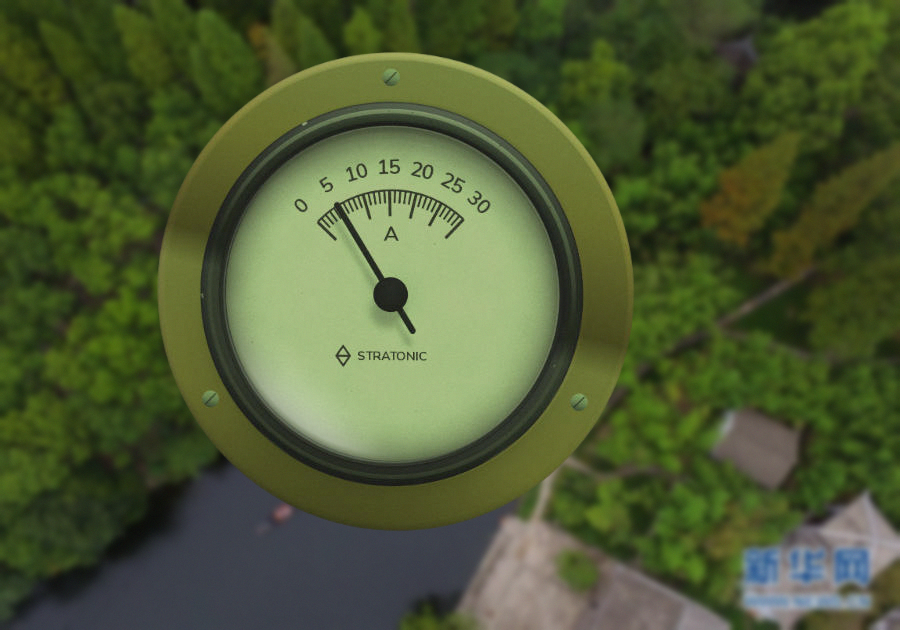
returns 5A
